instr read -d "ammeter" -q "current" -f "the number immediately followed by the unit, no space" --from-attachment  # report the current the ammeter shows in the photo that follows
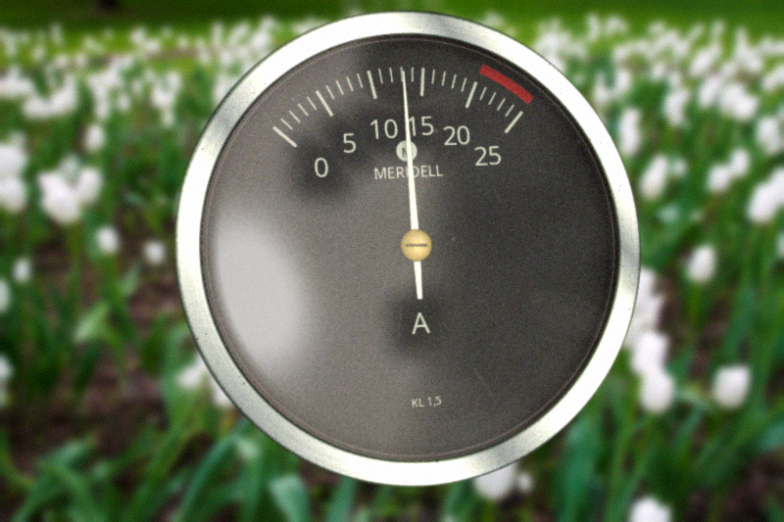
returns 13A
